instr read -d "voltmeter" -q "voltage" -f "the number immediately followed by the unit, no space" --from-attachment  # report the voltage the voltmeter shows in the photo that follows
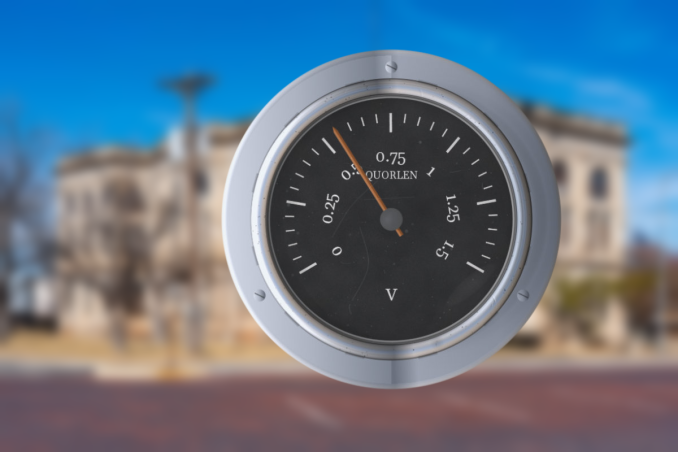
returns 0.55V
